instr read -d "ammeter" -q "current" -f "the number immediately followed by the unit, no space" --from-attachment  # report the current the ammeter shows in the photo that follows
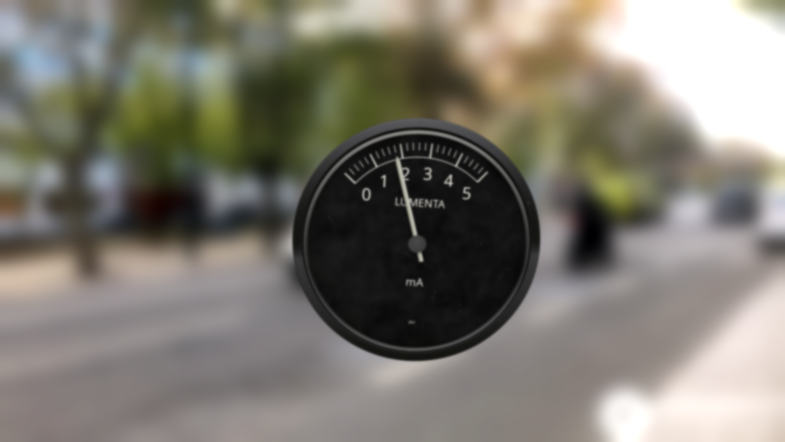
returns 1.8mA
